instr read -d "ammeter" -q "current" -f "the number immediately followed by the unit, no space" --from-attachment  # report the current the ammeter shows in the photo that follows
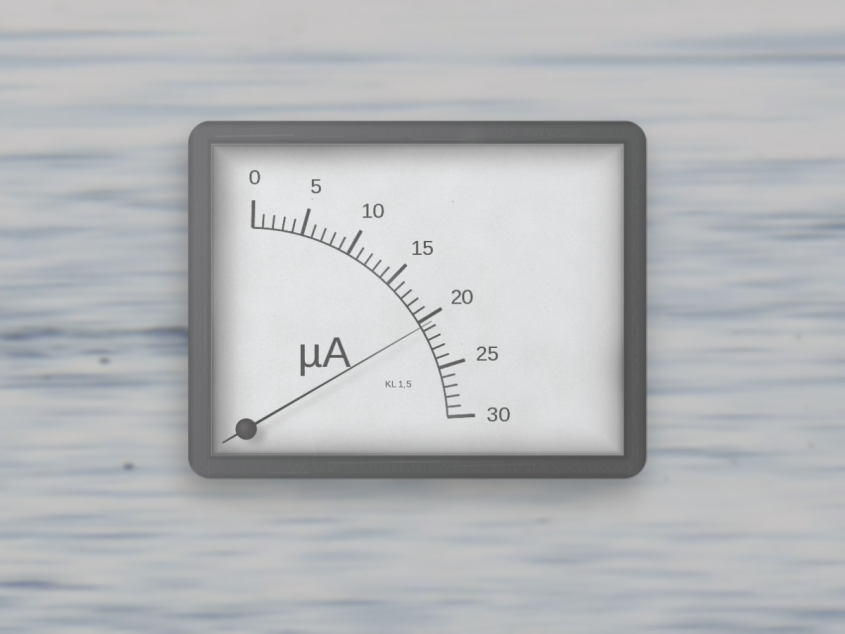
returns 20.5µA
